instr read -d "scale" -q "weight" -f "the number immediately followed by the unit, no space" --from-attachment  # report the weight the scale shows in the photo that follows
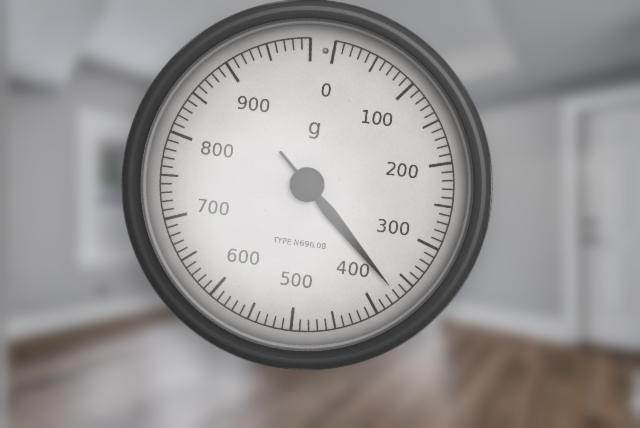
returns 370g
